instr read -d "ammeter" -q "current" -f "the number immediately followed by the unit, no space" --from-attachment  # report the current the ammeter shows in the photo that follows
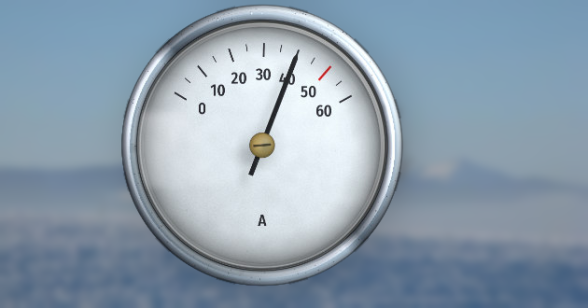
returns 40A
